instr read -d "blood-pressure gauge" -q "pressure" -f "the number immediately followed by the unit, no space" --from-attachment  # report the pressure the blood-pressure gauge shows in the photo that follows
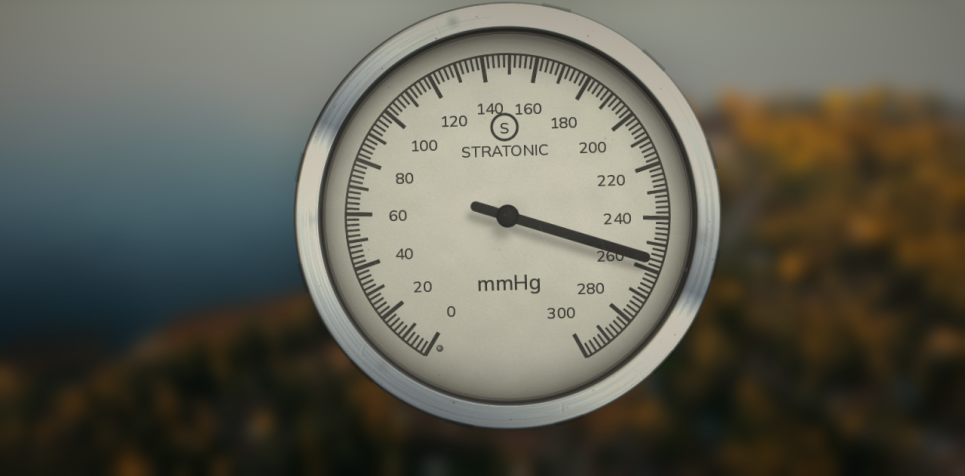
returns 256mmHg
